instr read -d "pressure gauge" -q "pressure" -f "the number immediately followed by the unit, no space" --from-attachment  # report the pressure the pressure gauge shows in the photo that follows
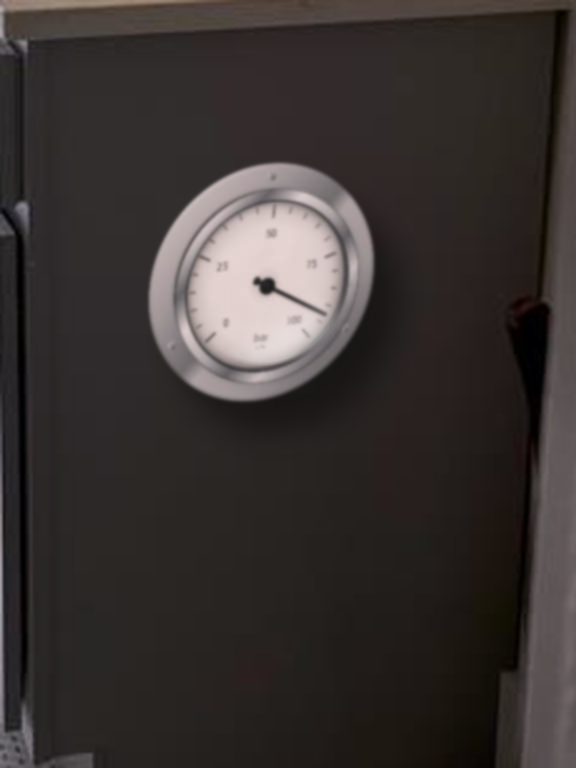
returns 92.5bar
